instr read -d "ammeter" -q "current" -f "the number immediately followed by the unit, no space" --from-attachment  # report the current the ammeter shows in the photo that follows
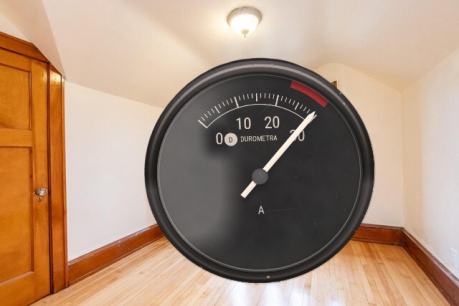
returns 29A
